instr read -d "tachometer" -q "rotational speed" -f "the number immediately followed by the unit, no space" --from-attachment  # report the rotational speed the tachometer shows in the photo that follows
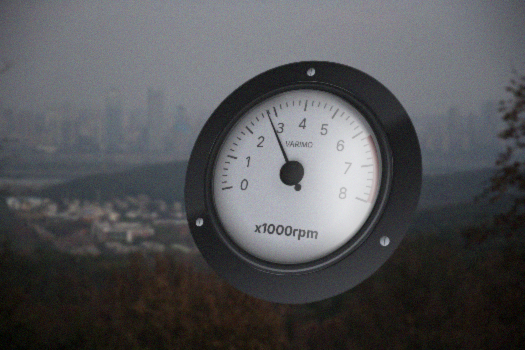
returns 2800rpm
